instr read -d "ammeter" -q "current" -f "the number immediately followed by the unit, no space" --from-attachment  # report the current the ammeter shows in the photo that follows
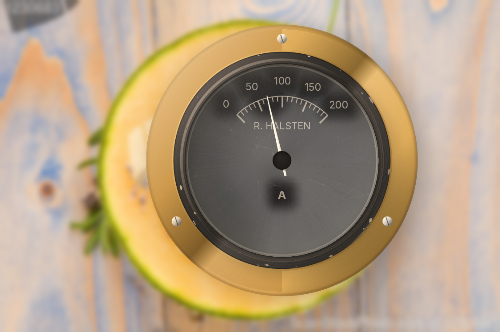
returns 70A
